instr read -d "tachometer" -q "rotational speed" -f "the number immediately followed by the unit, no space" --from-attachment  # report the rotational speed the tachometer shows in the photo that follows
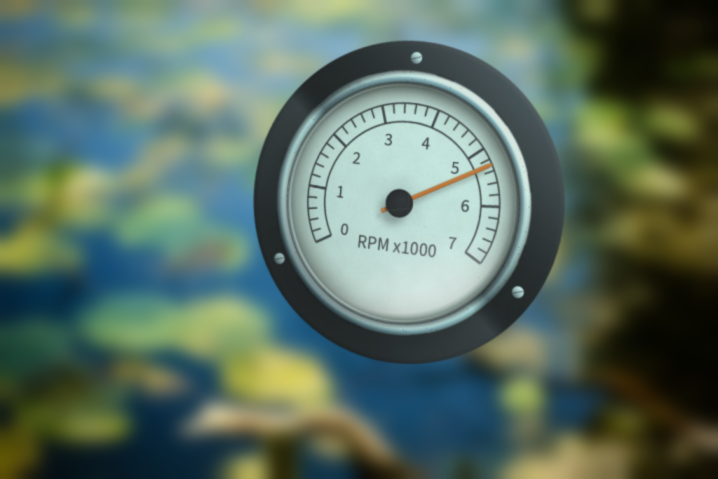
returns 5300rpm
